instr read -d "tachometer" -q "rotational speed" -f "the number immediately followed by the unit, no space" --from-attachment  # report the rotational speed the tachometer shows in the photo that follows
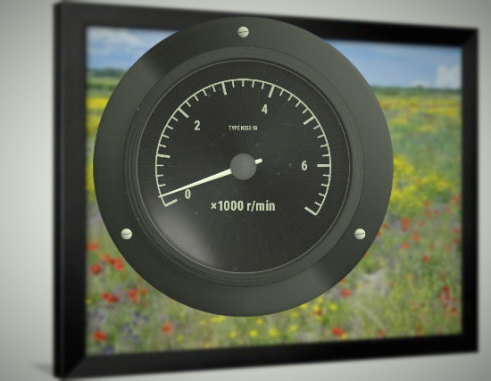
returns 200rpm
